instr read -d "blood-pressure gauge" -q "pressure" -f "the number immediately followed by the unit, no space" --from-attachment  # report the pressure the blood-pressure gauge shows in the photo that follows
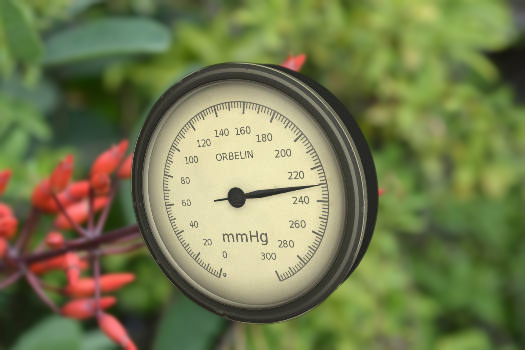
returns 230mmHg
